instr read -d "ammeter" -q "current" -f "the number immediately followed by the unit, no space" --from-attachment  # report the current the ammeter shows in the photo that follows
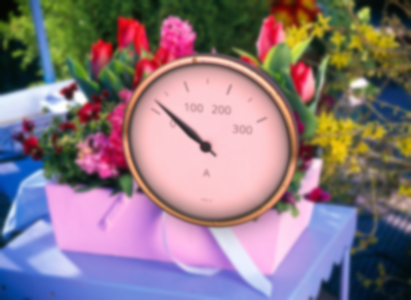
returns 25A
